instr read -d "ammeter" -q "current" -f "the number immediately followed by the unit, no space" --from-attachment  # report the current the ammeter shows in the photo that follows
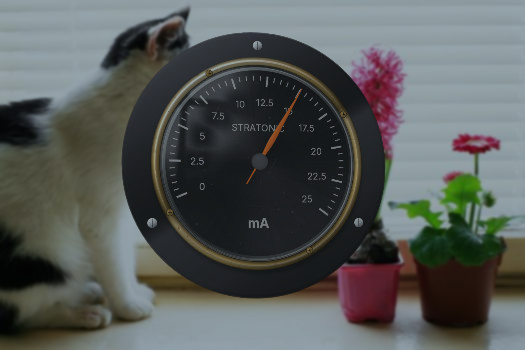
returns 15mA
